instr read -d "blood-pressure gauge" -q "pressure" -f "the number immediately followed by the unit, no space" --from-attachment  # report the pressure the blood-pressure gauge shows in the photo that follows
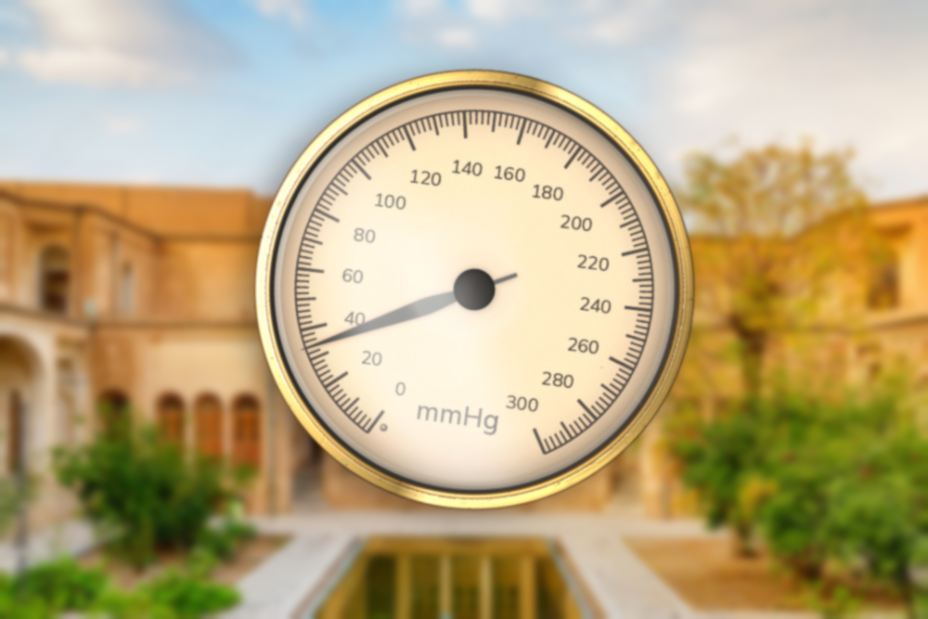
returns 34mmHg
